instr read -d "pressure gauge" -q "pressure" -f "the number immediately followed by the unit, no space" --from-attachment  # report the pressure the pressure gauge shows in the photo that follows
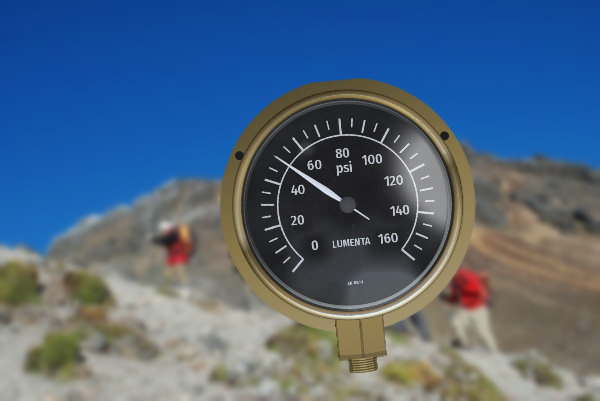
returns 50psi
